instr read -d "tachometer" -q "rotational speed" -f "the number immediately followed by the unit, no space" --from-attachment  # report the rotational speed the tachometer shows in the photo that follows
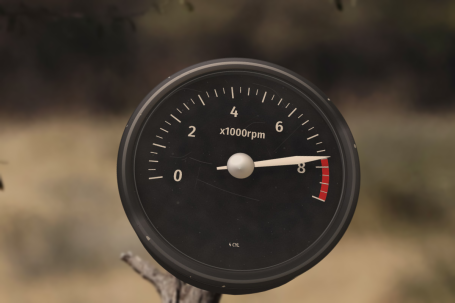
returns 7750rpm
